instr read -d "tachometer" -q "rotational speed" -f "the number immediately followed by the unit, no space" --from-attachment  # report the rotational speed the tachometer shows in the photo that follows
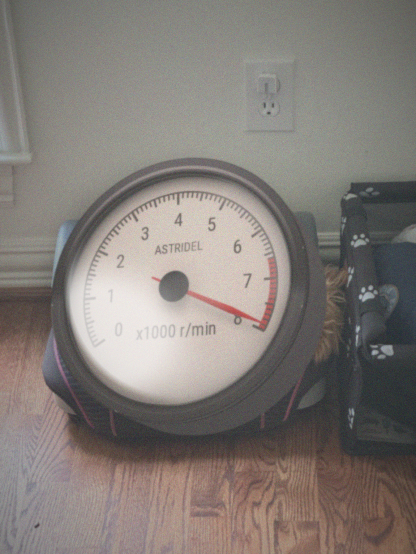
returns 7900rpm
